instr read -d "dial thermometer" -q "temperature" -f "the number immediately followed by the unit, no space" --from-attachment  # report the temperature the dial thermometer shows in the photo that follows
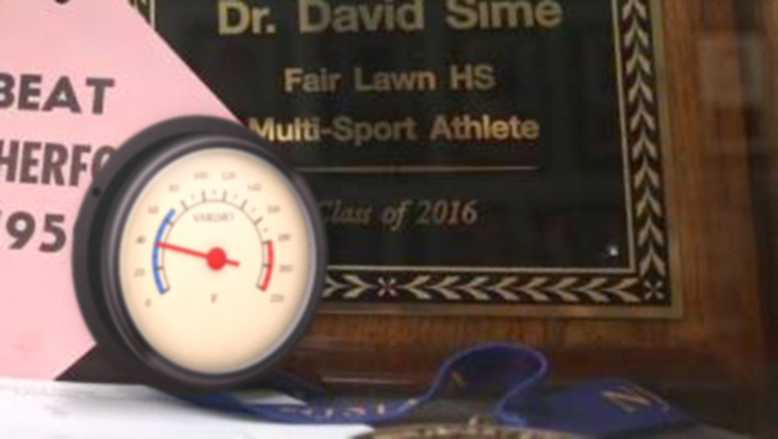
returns 40°F
